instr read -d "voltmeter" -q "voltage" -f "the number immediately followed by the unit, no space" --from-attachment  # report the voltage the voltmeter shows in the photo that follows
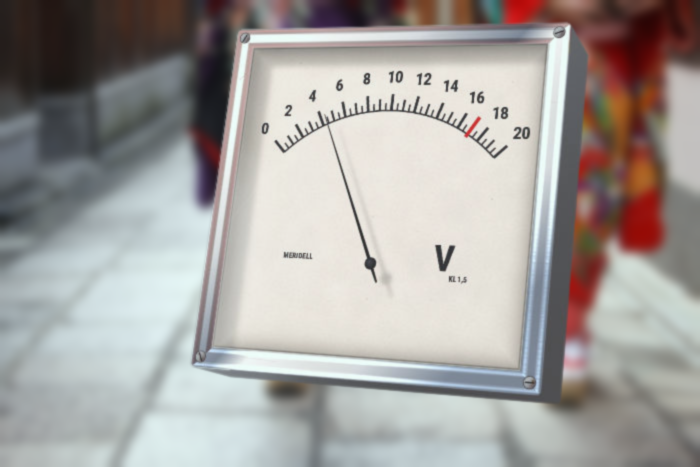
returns 4.5V
